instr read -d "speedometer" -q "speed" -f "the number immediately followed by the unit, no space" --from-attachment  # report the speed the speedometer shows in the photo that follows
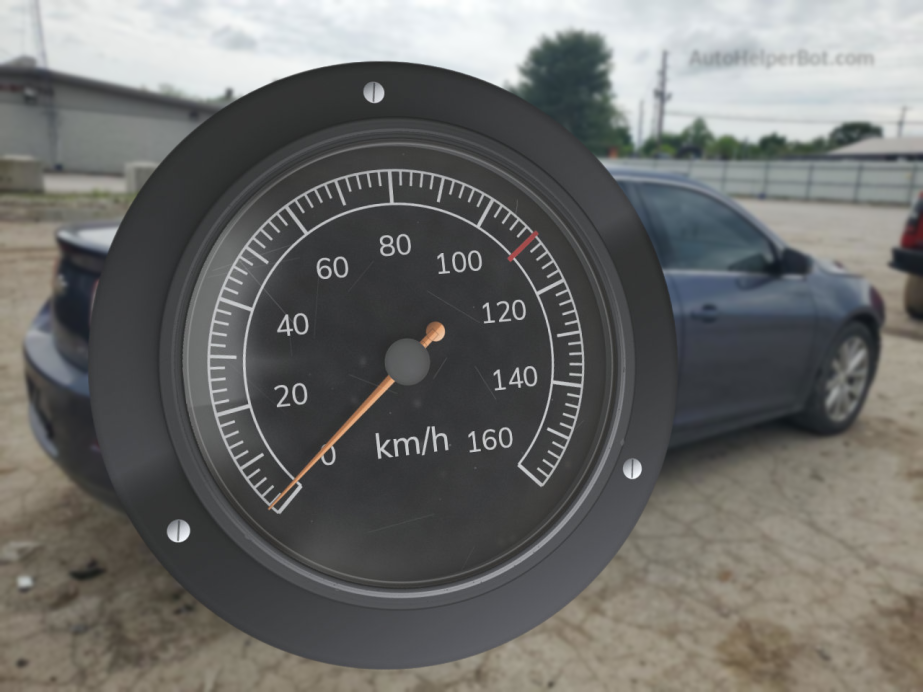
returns 2km/h
